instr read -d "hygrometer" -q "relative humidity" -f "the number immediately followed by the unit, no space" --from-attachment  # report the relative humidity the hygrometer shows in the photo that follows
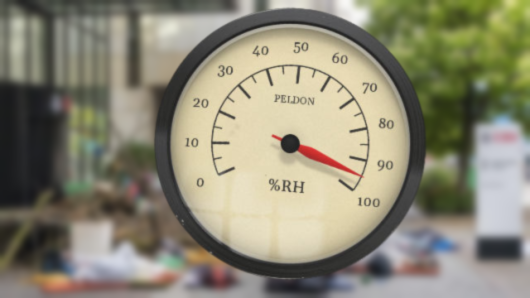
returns 95%
